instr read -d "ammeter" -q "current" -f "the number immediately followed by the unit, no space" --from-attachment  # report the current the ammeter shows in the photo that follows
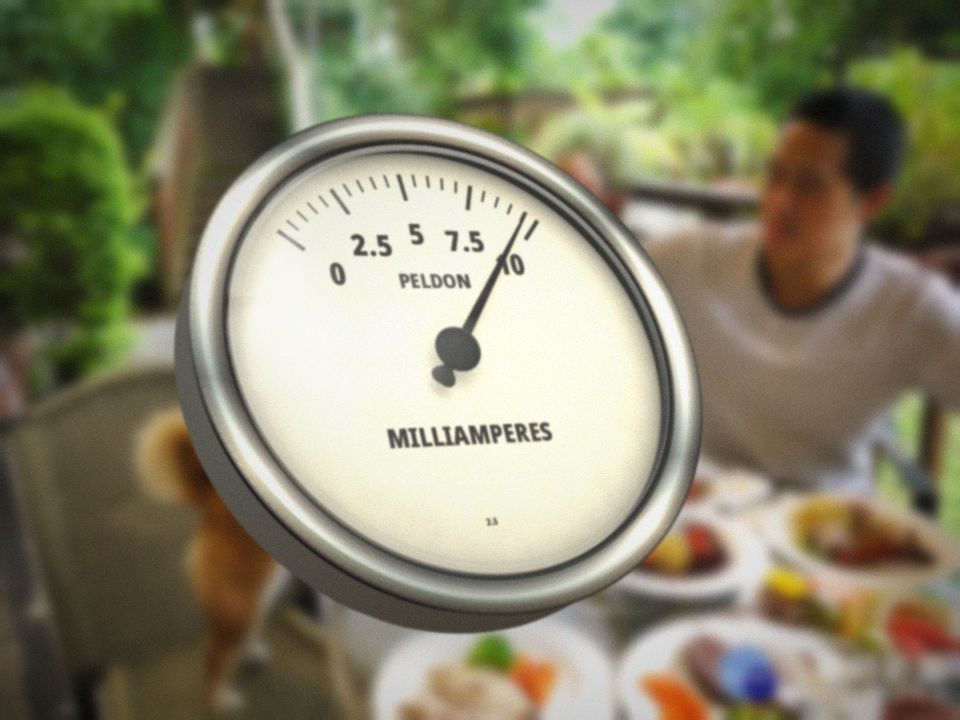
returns 9.5mA
